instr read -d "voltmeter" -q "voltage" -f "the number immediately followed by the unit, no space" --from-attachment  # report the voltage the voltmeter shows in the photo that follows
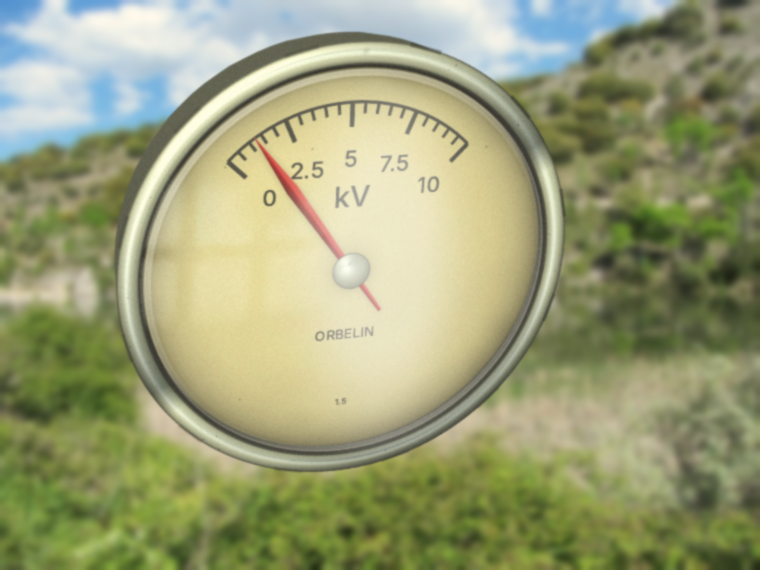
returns 1.25kV
